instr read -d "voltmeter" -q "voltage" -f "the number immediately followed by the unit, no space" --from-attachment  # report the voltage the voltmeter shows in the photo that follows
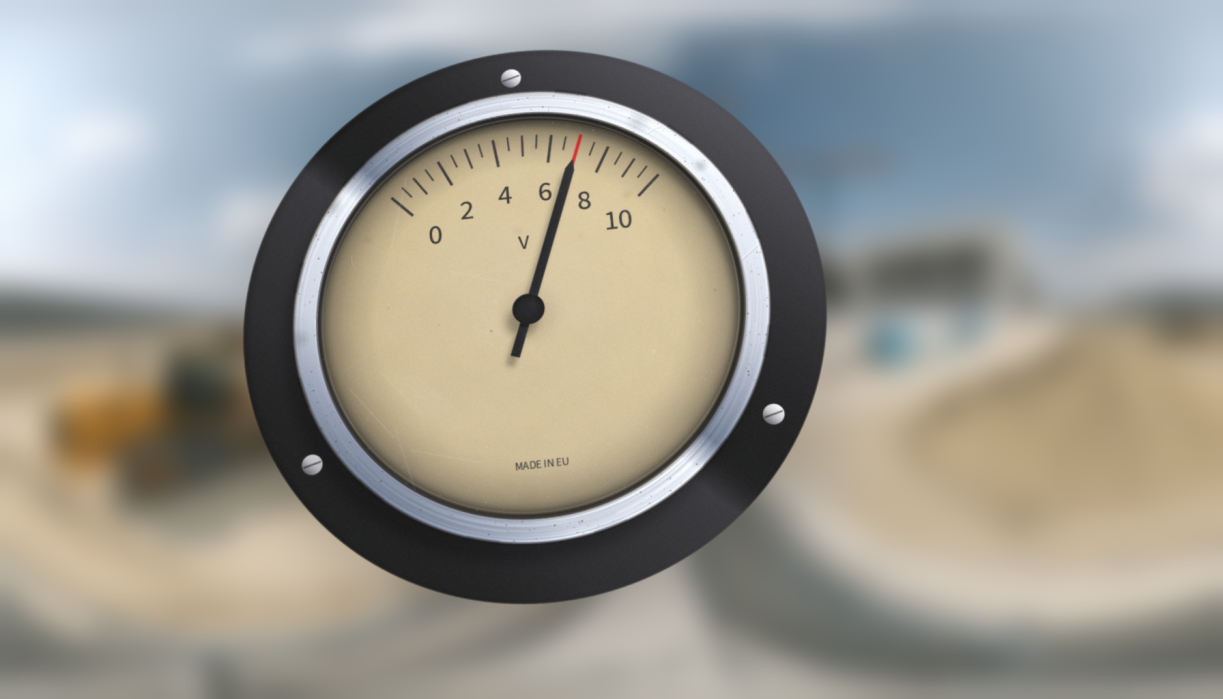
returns 7V
